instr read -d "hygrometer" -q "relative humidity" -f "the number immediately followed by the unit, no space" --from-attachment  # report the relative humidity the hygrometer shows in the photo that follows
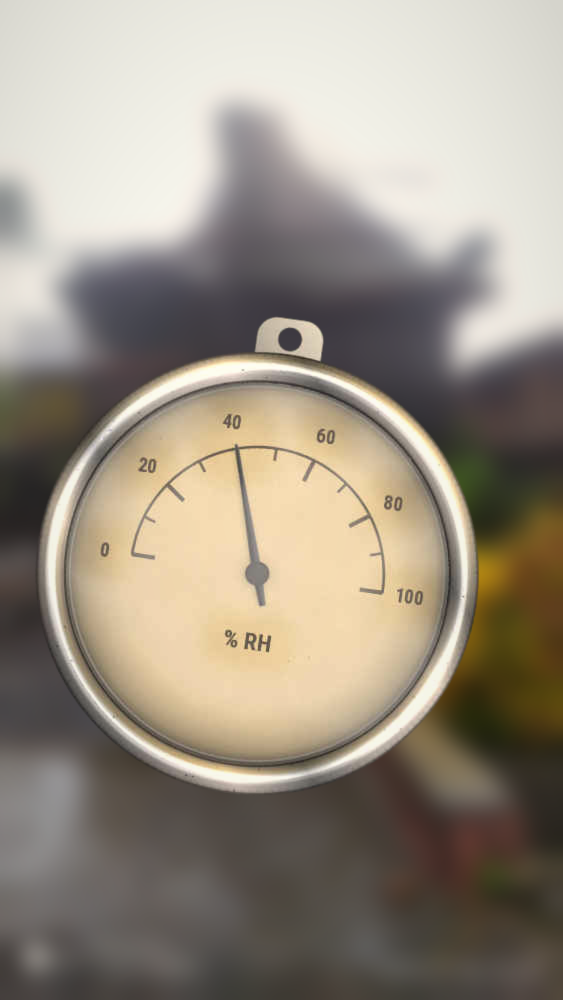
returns 40%
